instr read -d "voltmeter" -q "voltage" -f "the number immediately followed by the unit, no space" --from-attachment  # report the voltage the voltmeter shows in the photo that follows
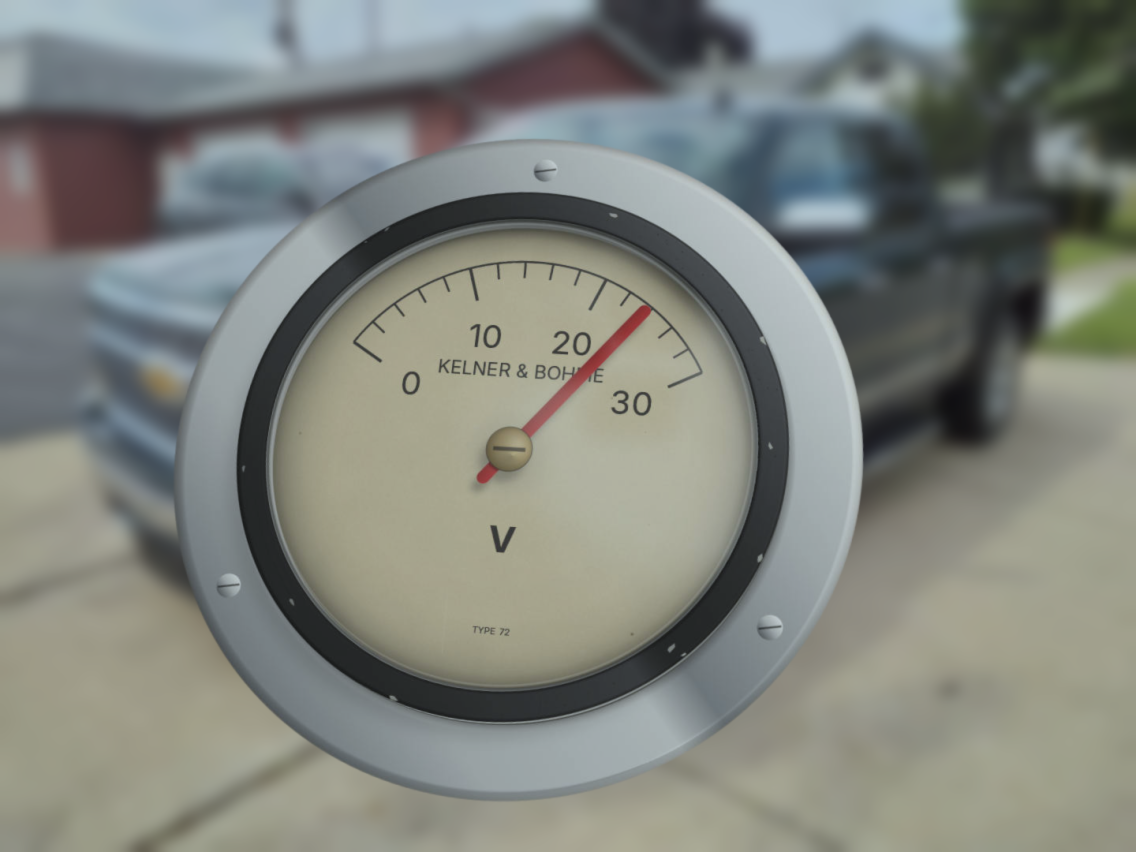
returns 24V
